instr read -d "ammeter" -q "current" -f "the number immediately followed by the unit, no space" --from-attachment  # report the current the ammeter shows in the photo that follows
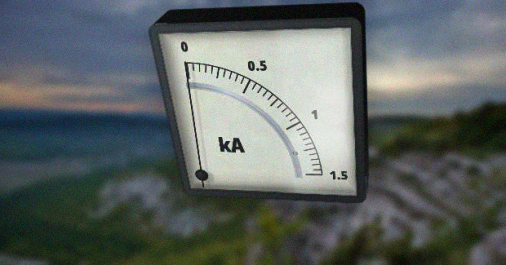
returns 0kA
